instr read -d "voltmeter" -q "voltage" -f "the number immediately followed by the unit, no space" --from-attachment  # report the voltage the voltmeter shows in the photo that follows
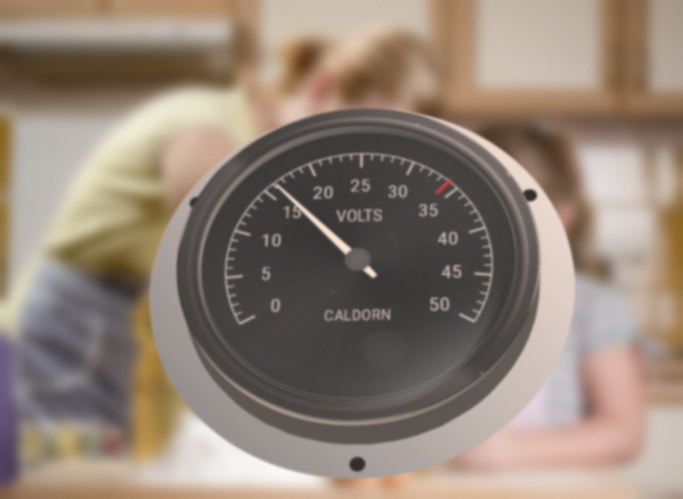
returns 16V
